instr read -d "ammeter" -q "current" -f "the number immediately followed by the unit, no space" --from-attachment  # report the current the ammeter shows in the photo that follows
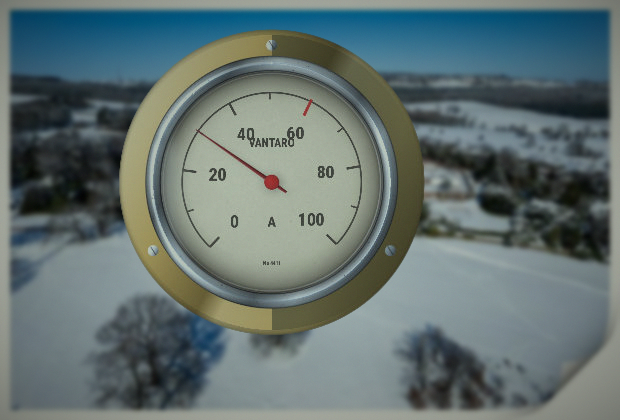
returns 30A
